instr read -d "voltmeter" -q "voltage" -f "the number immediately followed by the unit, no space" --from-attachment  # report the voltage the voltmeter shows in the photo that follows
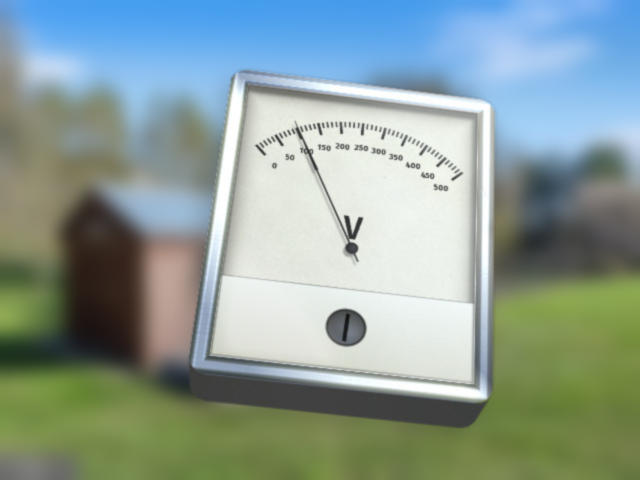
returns 100V
